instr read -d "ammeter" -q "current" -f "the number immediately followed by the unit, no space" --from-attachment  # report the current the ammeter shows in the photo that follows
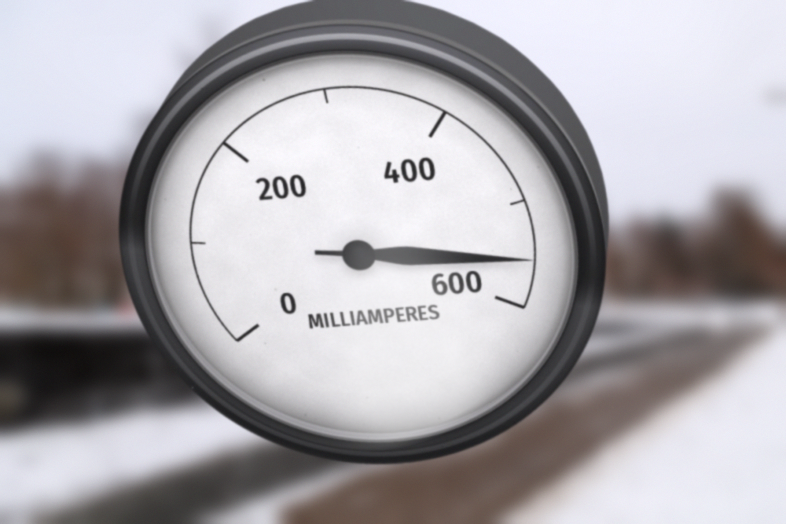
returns 550mA
